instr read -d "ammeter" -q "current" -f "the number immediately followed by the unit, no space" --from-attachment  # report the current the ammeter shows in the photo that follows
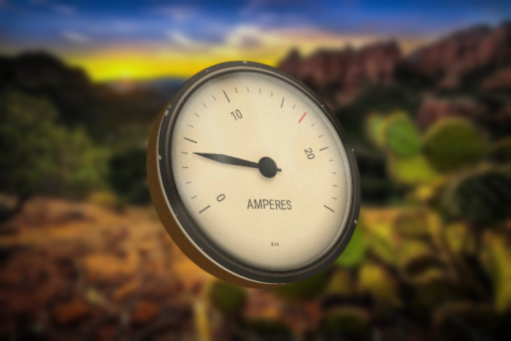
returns 4A
